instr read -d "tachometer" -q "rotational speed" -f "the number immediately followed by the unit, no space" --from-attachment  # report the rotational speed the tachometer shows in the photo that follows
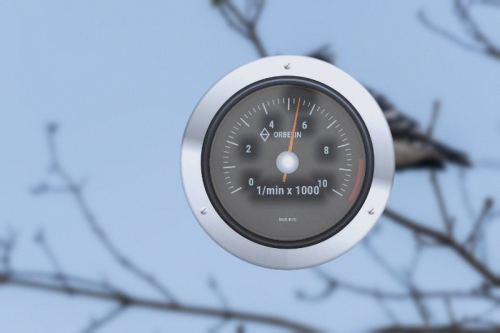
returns 5400rpm
